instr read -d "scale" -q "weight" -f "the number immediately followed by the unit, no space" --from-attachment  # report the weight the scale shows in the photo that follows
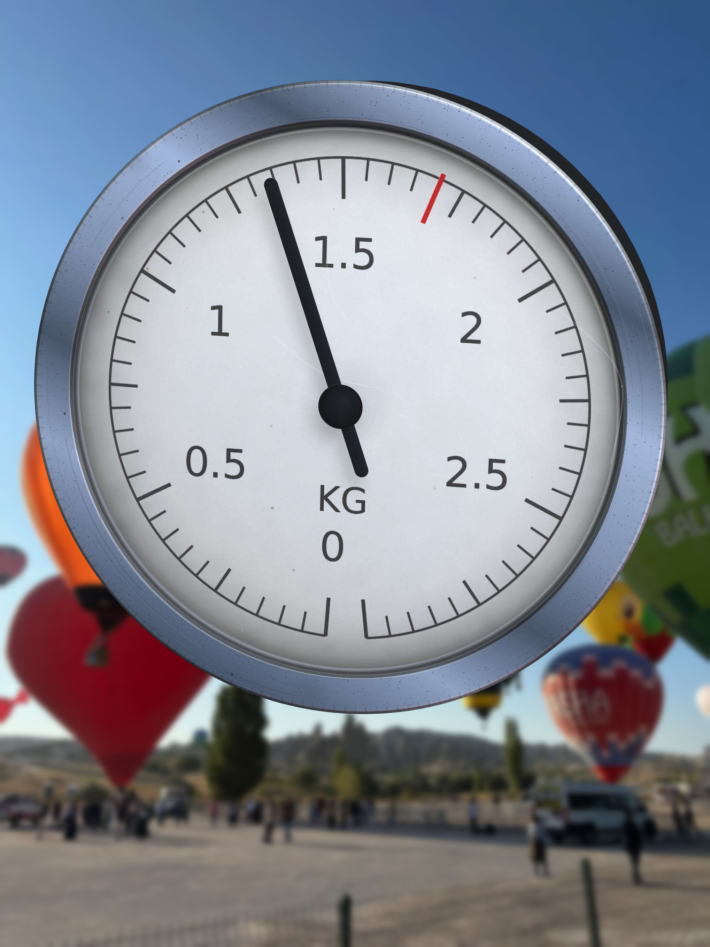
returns 1.35kg
